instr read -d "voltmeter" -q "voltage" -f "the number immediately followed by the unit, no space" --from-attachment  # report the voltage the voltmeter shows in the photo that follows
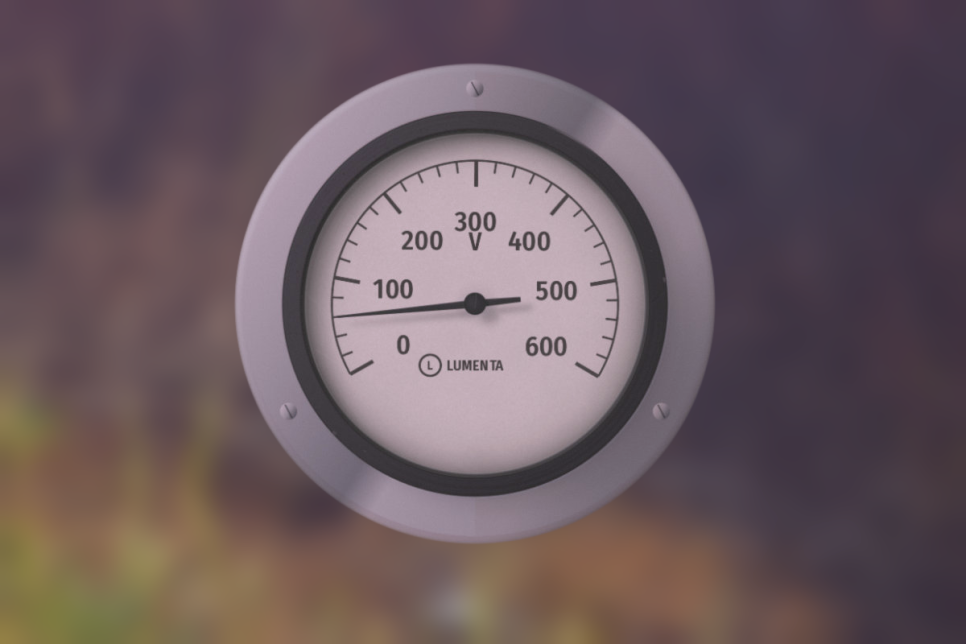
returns 60V
